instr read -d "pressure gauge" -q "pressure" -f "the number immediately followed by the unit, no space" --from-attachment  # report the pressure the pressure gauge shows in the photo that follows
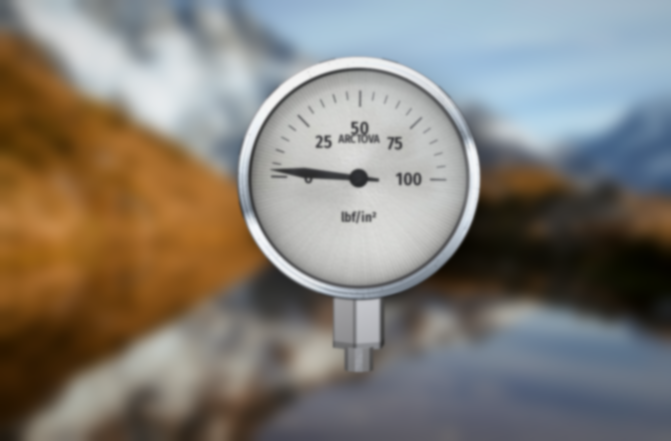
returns 2.5psi
